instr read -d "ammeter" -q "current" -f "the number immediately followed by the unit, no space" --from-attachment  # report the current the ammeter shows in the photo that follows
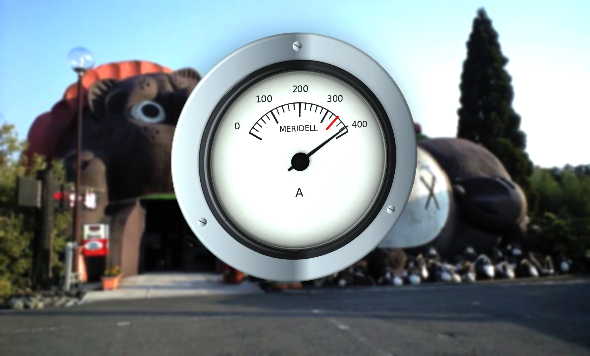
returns 380A
